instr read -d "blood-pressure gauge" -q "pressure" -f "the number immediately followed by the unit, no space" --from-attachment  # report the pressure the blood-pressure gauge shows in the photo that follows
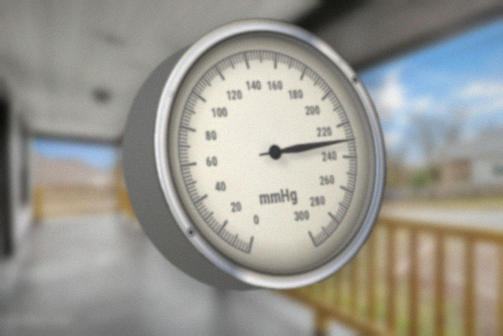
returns 230mmHg
